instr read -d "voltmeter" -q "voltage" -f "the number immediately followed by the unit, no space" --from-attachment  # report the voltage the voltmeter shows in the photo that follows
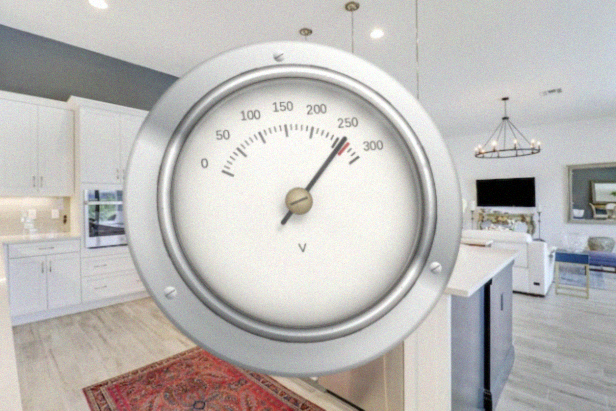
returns 260V
